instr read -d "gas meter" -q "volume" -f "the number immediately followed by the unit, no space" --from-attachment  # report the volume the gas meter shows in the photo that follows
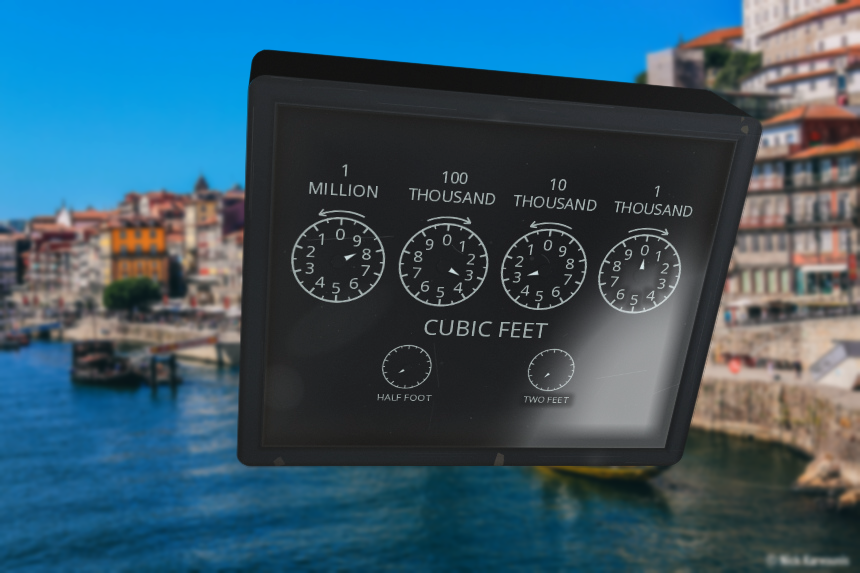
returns 833000ft³
